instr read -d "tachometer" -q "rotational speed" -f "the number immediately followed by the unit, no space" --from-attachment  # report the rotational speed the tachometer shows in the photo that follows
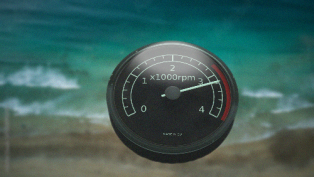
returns 3200rpm
